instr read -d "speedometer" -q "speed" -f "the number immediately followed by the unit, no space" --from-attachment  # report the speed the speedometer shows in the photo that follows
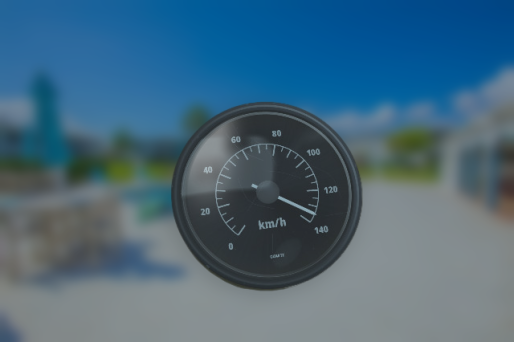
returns 135km/h
